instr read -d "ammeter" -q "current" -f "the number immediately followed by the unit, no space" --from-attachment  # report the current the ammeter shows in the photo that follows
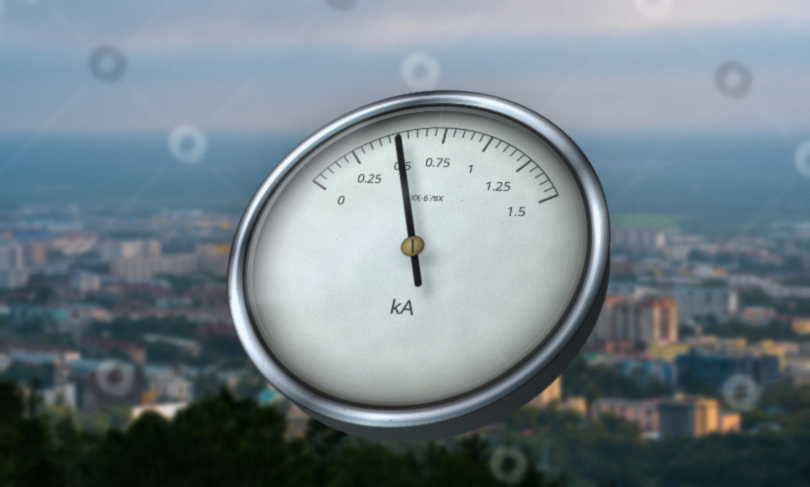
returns 0.5kA
